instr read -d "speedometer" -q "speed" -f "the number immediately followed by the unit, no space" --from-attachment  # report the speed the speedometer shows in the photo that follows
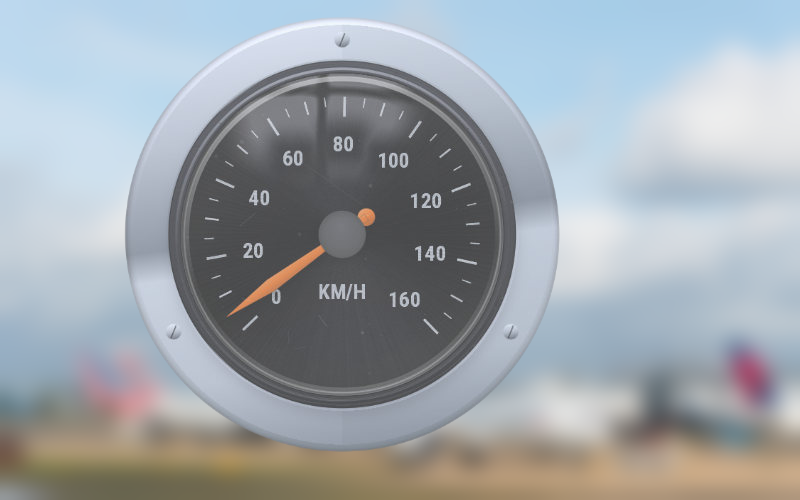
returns 5km/h
